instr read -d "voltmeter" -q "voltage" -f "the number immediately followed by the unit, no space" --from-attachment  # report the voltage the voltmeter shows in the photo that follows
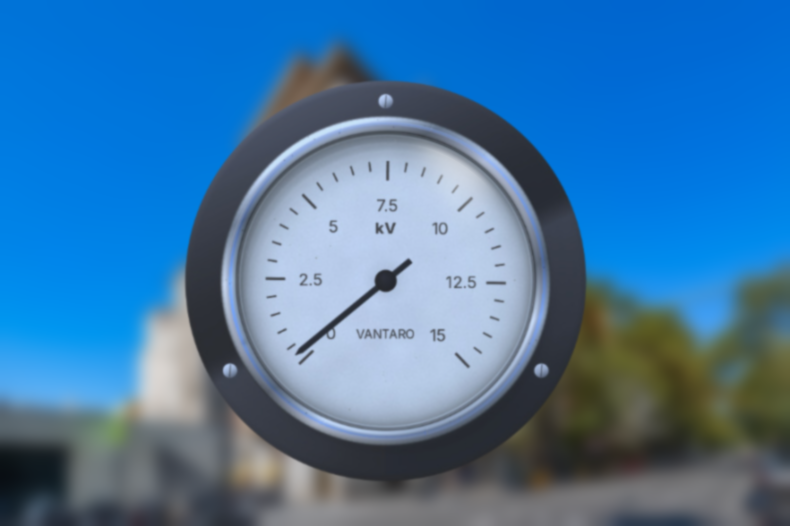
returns 0.25kV
